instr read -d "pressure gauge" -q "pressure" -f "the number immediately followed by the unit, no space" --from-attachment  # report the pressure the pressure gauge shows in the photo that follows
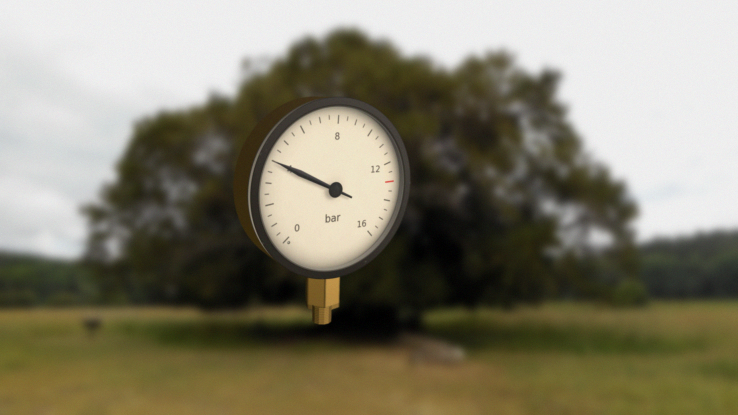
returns 4bar
